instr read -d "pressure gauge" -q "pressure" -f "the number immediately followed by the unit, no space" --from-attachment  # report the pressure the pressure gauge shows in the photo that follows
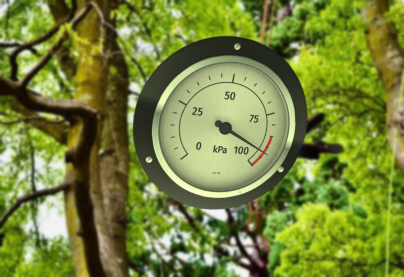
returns 92.5kPa
